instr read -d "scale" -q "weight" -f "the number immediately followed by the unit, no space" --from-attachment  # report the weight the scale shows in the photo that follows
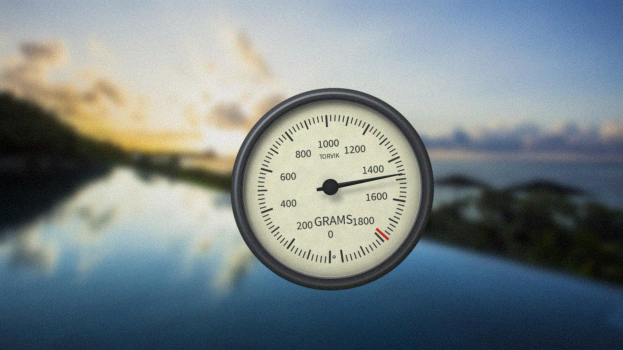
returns 1480g
